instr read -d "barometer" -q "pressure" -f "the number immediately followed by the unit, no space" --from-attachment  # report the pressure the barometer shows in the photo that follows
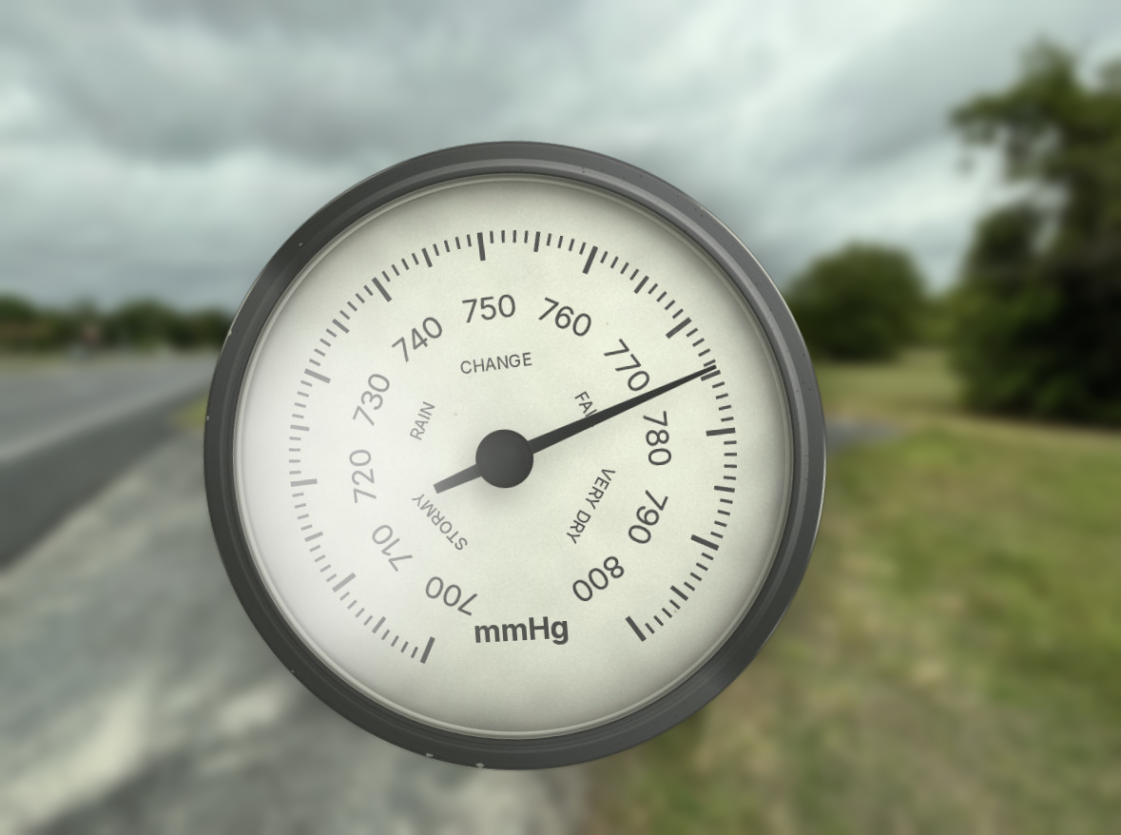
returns 774.5mmHg
